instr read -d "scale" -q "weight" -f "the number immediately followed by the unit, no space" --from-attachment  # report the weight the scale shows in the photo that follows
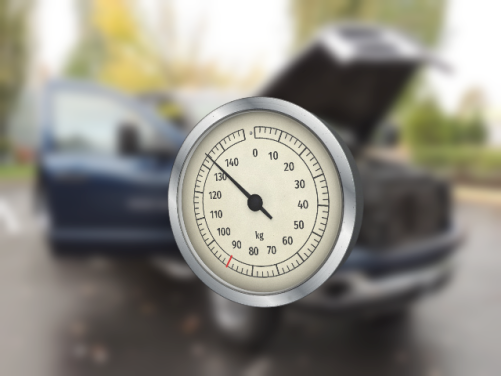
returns 134kg
